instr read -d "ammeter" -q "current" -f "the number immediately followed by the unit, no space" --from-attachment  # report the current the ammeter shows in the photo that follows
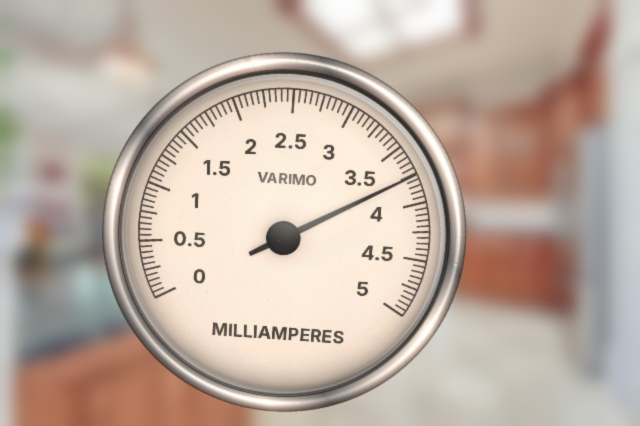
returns 3.75mA
